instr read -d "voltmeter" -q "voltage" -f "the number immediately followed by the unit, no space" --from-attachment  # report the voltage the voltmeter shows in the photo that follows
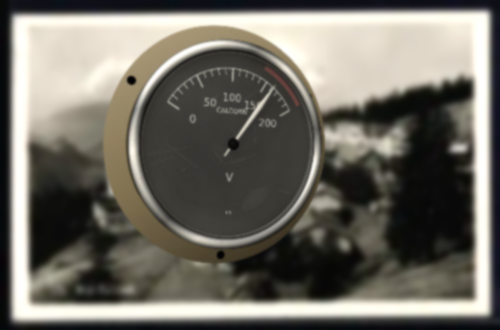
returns 160V
